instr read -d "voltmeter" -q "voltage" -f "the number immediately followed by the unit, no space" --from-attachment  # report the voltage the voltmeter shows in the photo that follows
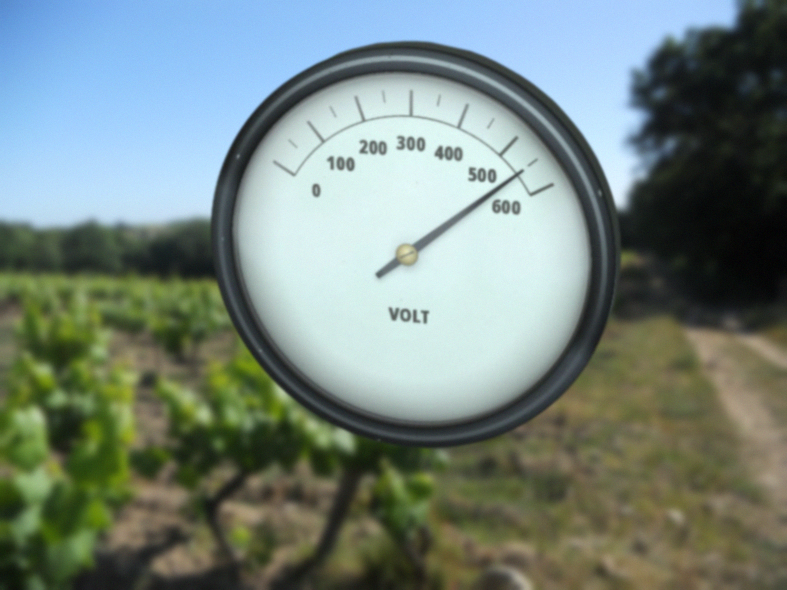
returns 550V
